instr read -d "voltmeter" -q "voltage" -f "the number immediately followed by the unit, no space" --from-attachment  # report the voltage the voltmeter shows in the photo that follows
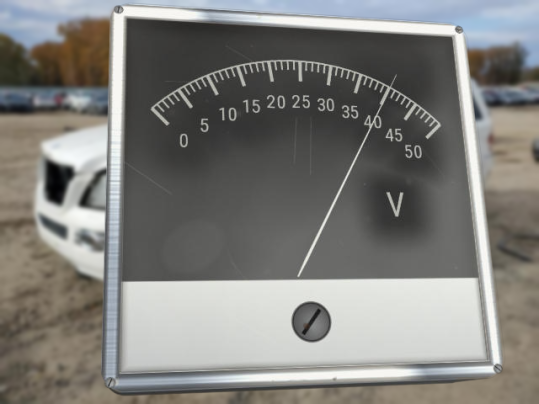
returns 40V
